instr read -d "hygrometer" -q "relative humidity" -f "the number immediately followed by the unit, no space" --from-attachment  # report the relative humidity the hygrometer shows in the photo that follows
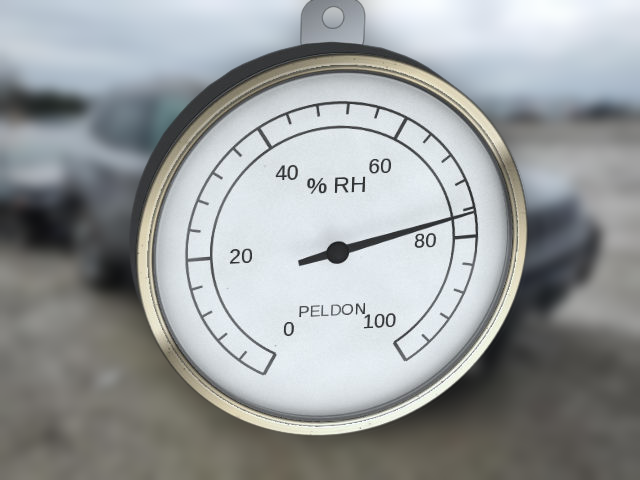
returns 76%
